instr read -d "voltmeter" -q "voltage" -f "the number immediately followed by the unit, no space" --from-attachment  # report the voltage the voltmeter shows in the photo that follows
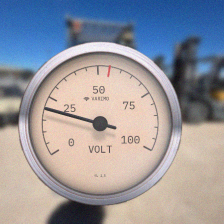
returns 20V
